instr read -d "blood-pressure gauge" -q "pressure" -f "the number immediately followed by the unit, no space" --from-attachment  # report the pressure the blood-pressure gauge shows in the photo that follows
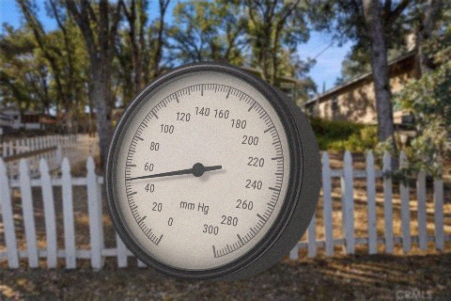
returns 50mmHg
